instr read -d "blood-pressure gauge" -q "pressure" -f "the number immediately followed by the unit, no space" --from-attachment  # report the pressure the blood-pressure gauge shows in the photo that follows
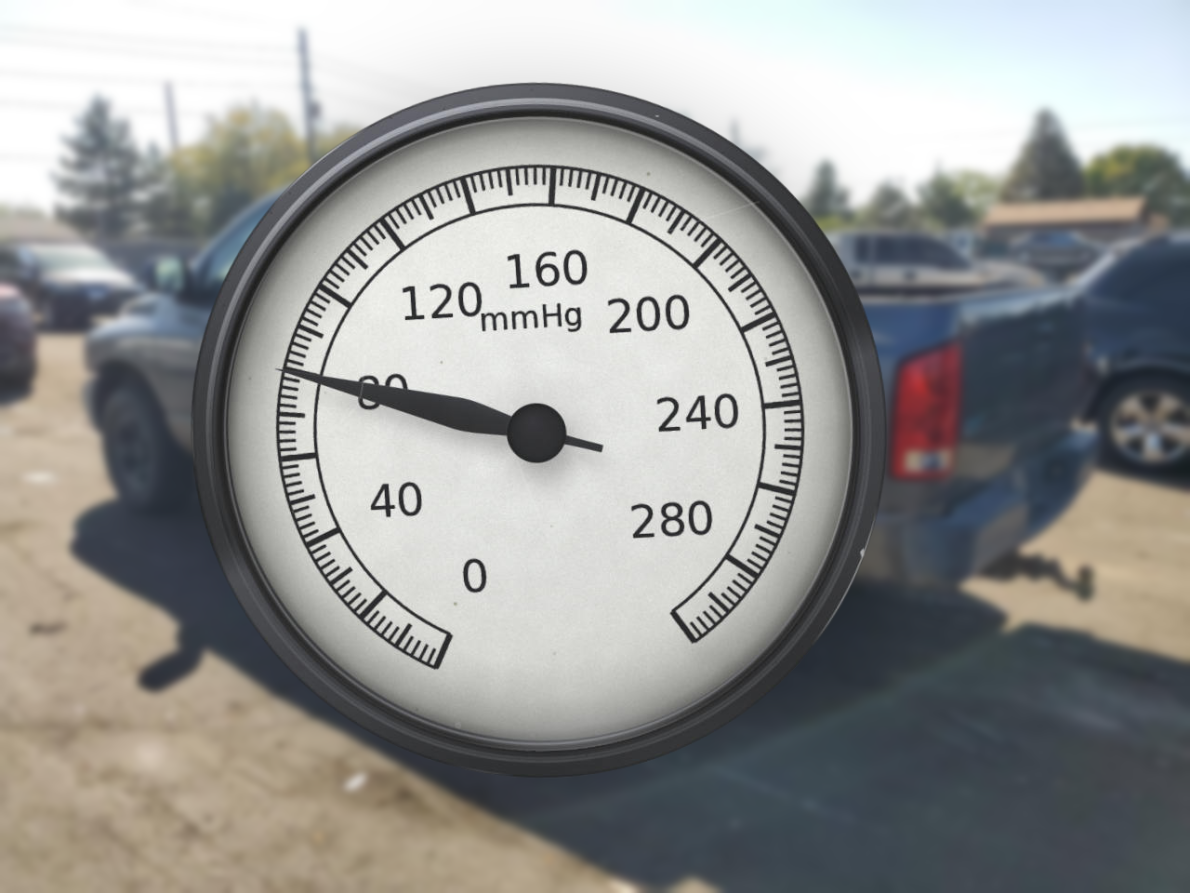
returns 80mmHg
